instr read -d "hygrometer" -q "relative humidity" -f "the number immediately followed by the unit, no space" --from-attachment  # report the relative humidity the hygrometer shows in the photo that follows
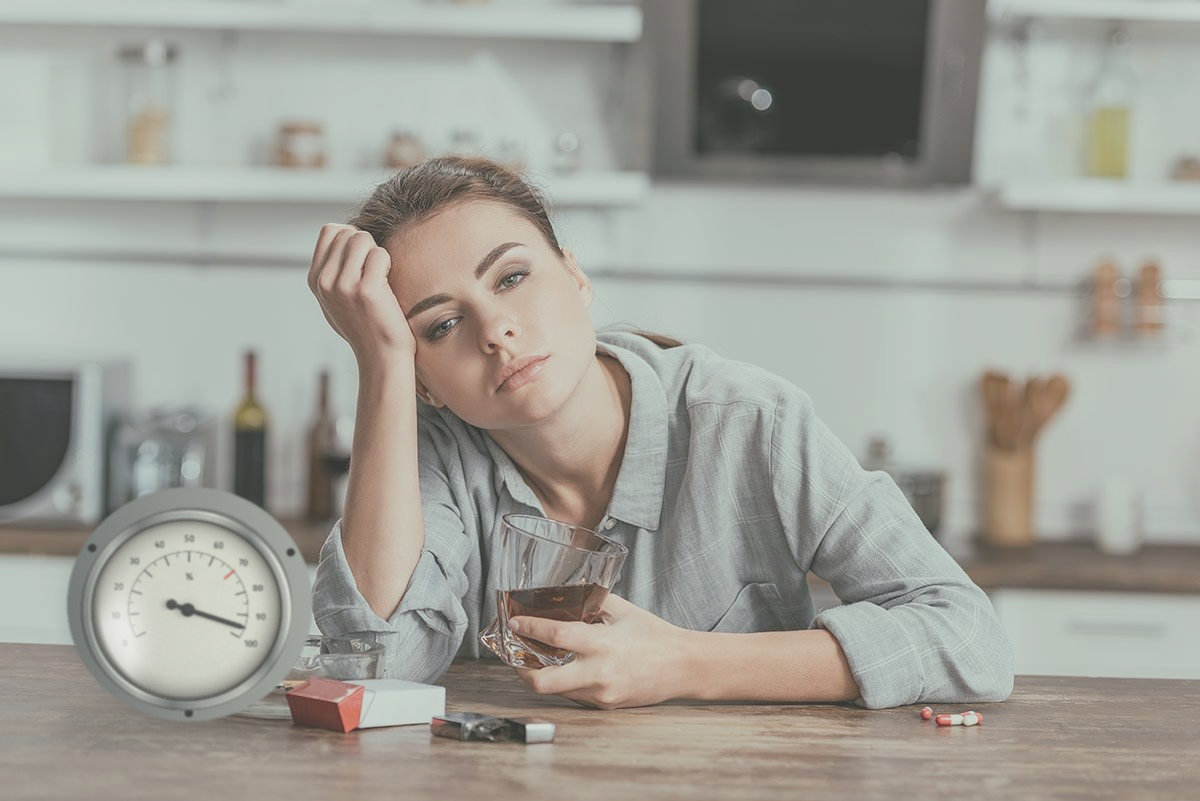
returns 95%
